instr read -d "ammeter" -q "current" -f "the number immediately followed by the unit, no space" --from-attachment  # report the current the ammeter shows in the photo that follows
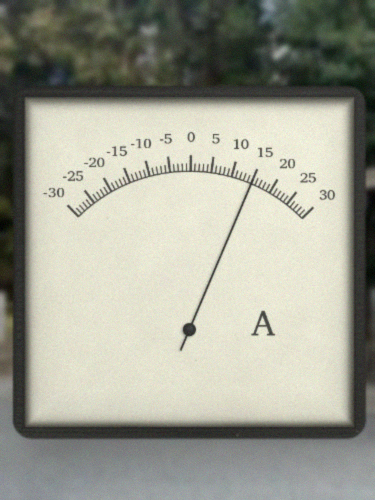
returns 15A
